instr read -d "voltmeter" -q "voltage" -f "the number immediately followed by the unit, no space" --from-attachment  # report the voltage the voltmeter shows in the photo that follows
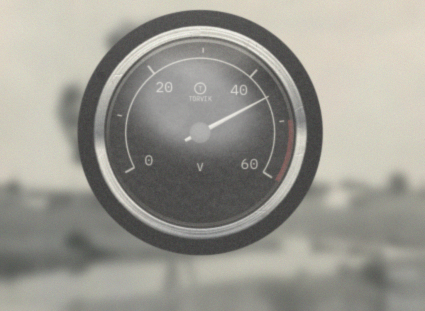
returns 45V
